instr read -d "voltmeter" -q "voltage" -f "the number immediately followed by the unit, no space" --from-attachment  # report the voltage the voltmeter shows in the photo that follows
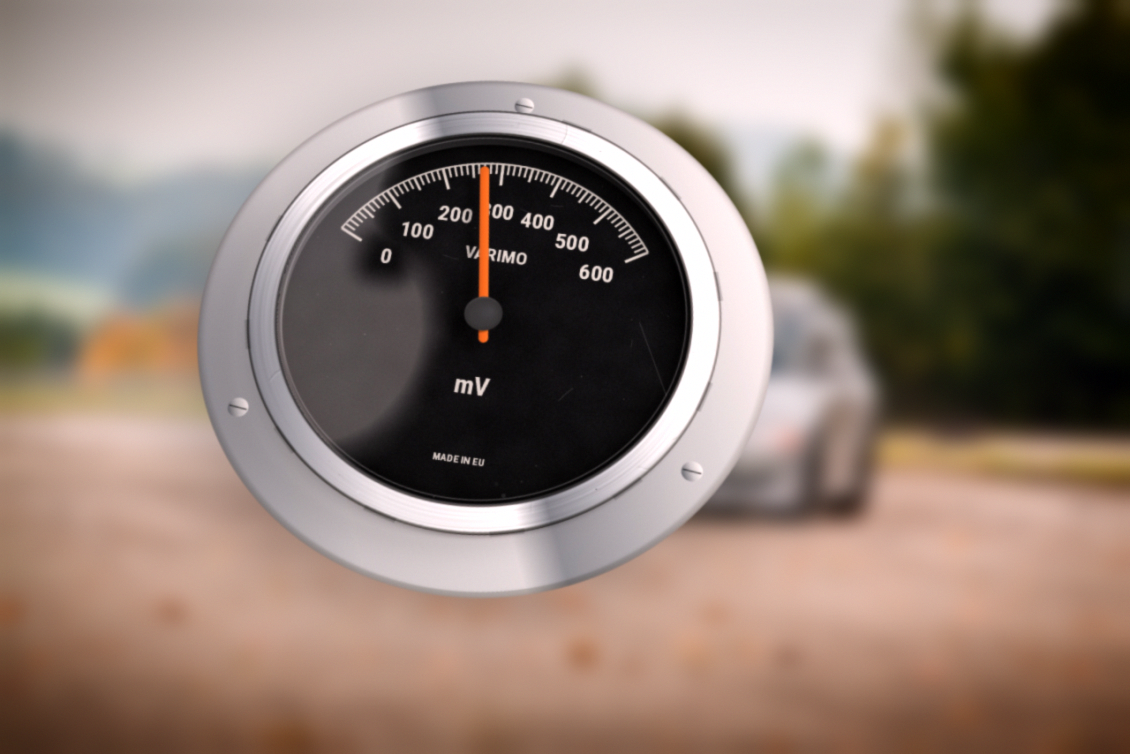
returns 270mV
